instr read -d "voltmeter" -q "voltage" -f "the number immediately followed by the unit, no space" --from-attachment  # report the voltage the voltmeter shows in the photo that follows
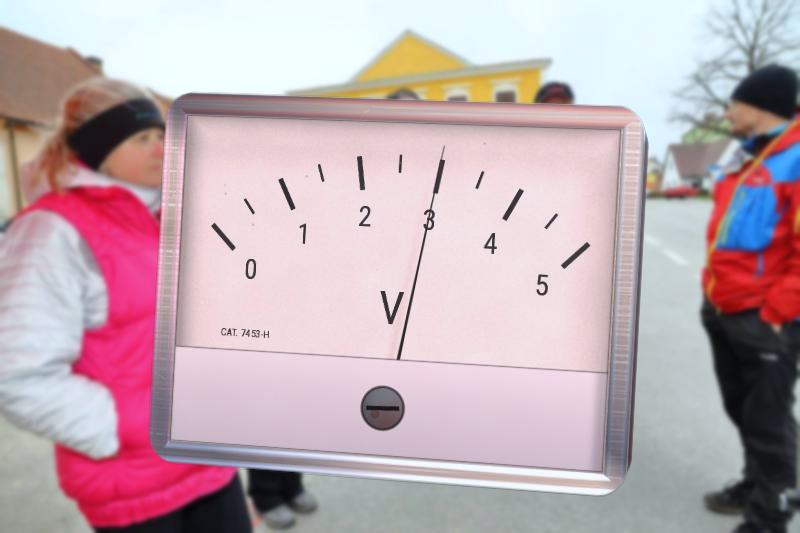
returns 3V
